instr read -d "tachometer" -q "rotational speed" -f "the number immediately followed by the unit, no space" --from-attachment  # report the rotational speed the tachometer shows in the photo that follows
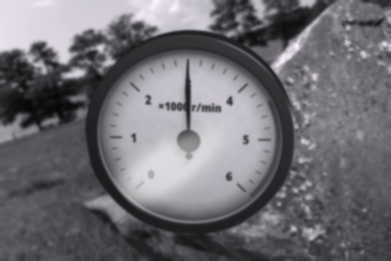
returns 3000rpm
